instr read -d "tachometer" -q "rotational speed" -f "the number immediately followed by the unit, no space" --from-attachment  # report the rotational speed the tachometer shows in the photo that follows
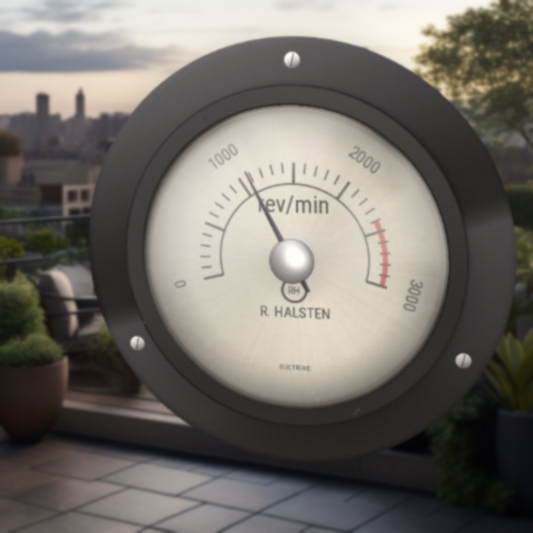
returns 1100rpm
